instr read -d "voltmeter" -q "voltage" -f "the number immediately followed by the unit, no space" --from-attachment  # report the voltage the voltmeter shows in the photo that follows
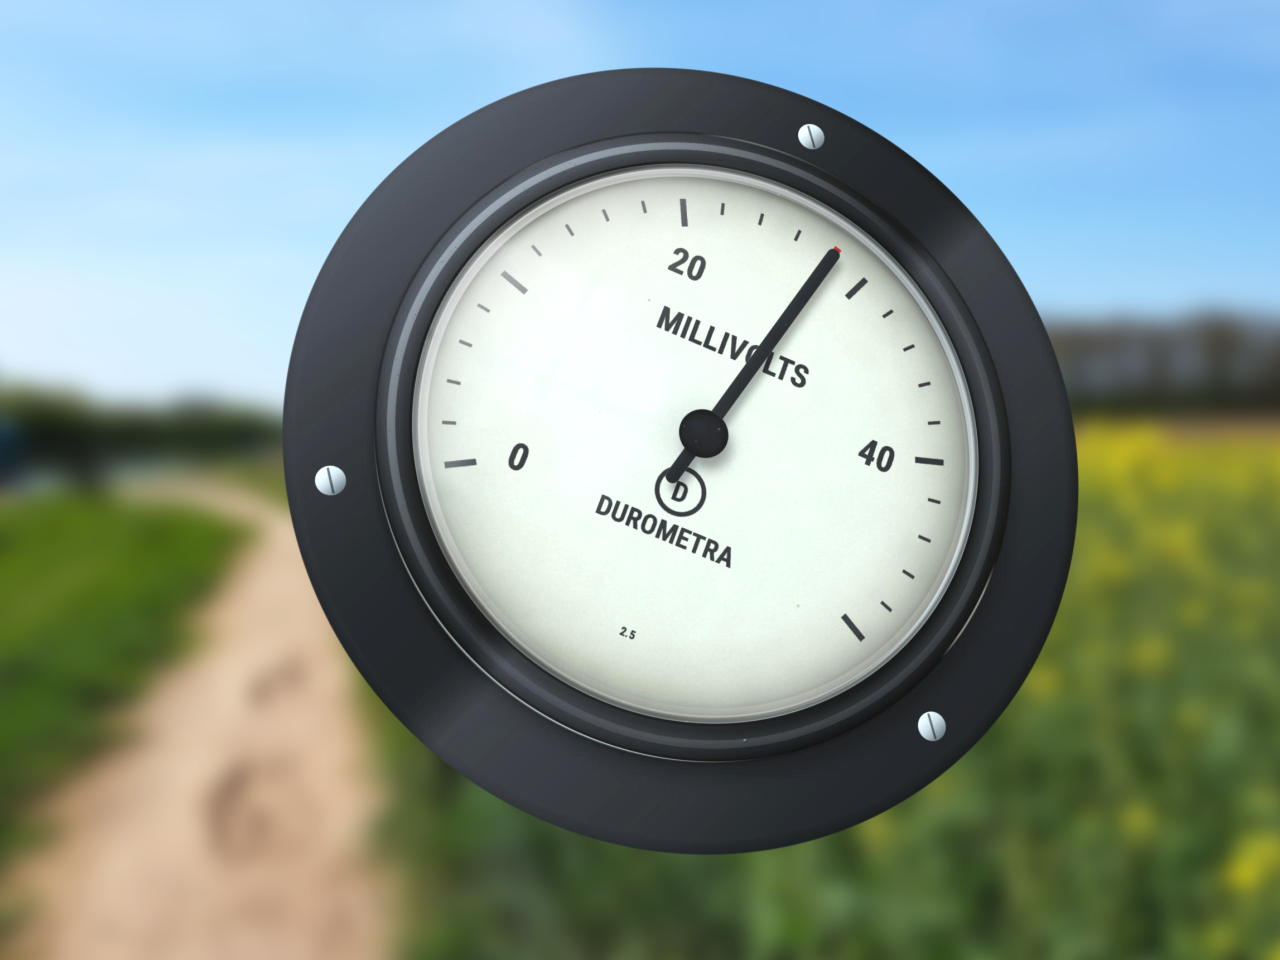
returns 28mV
